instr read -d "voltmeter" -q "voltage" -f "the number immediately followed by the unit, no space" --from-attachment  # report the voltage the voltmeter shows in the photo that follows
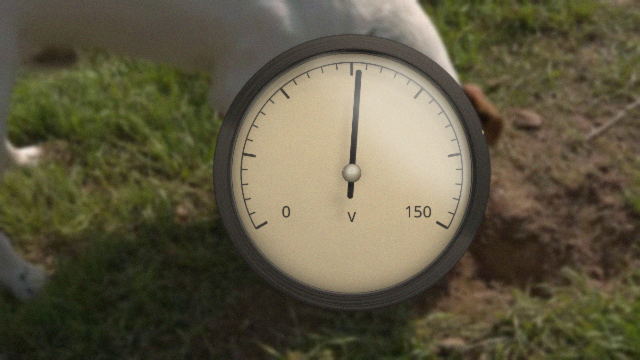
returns 77.5V
